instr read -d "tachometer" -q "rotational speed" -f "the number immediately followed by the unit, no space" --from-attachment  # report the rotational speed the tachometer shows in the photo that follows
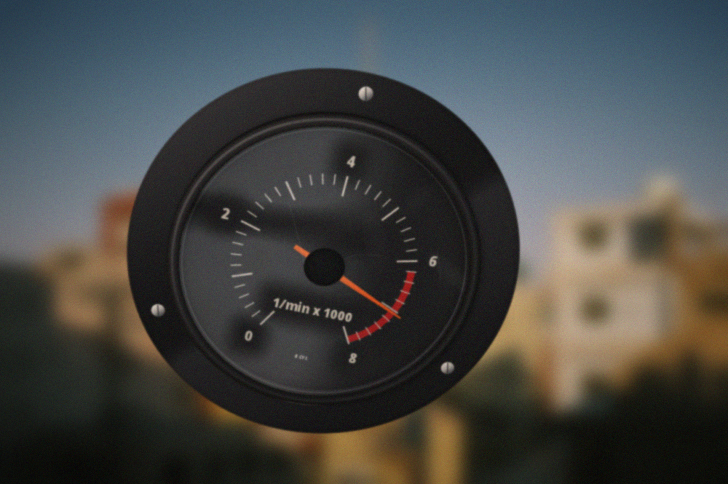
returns 7000rpm
